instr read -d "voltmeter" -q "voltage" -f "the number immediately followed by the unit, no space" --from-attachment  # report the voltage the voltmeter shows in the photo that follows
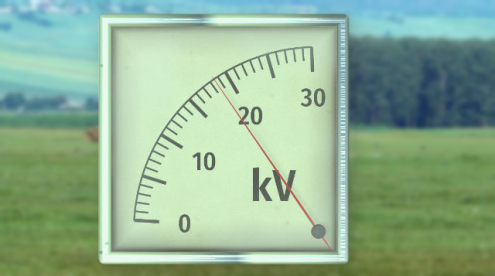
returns 18.5kV
